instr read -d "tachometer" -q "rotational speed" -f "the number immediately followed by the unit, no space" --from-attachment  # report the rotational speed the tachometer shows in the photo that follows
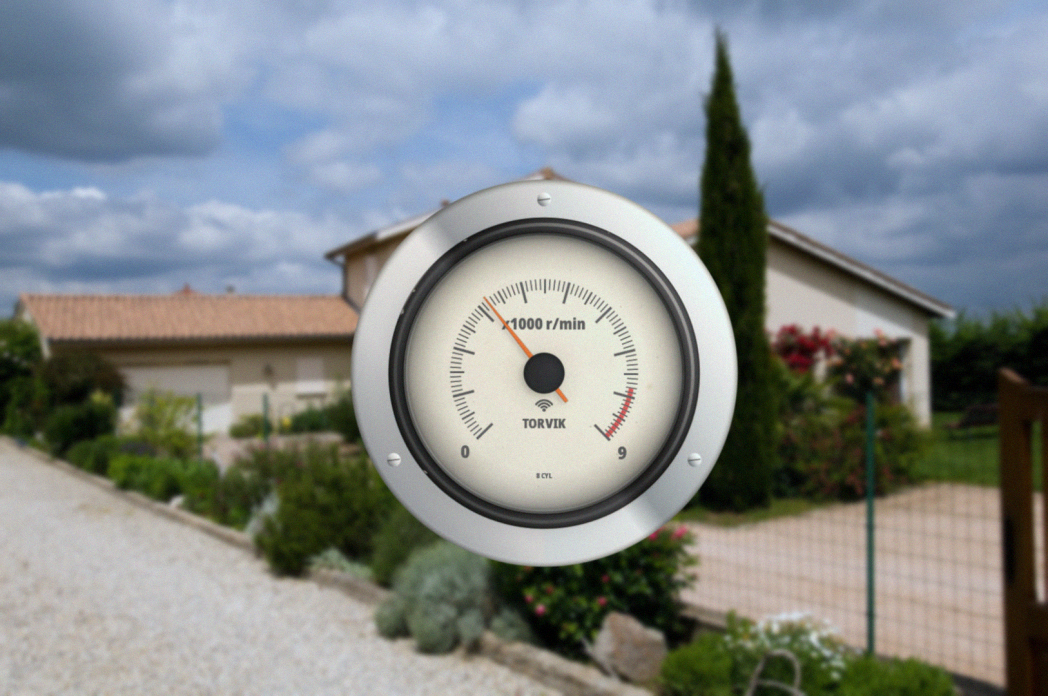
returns 3200rpm
